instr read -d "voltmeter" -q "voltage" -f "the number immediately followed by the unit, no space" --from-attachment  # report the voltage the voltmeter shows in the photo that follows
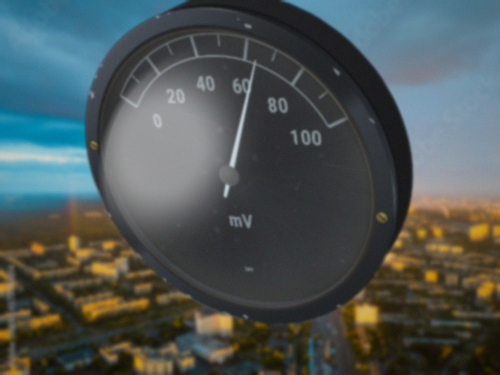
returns 65mV
